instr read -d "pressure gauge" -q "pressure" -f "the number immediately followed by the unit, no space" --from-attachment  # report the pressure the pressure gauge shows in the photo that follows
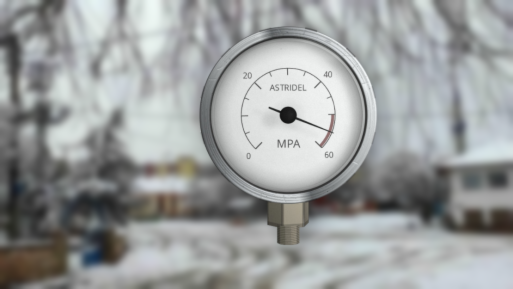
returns 55MPa
